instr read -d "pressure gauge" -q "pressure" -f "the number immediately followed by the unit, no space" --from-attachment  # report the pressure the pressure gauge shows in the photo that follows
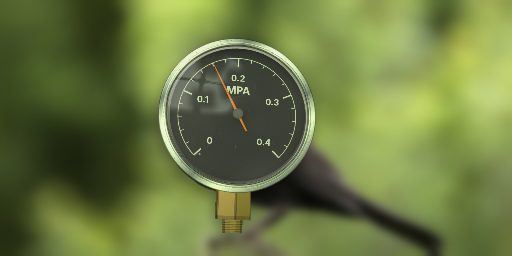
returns 0.16MPa
